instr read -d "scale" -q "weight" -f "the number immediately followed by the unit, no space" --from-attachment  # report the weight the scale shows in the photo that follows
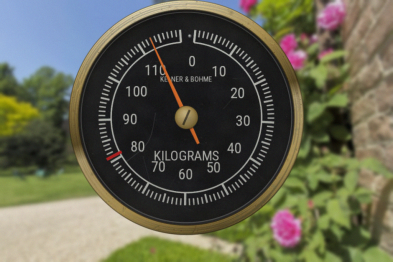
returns 113kg
